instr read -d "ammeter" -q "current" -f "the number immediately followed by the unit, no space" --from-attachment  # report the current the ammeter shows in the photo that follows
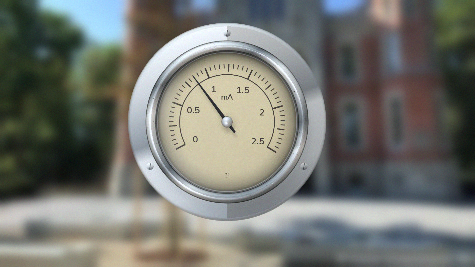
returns 0.85mA
